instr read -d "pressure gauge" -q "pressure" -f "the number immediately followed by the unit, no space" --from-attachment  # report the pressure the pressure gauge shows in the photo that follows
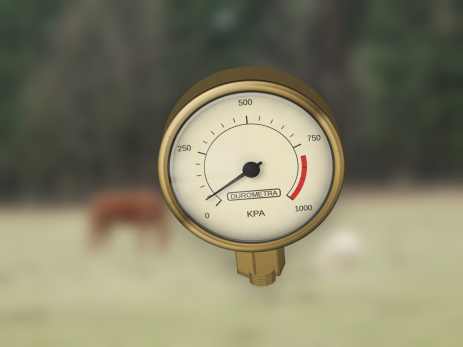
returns 50kPa
